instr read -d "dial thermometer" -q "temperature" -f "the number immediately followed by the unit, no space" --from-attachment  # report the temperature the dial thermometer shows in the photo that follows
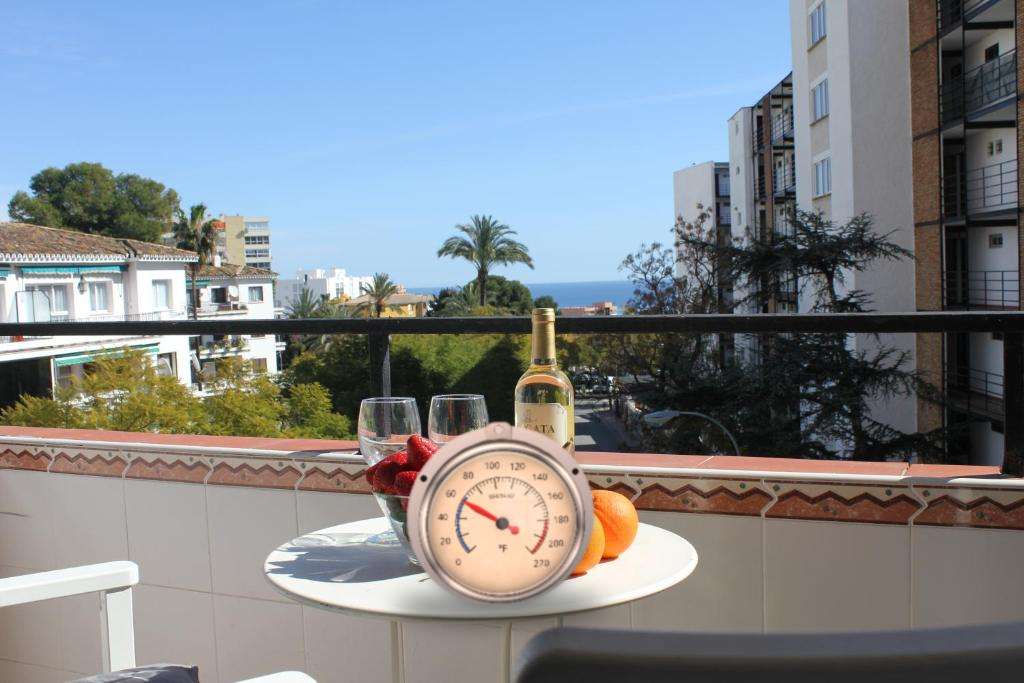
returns 60°F
